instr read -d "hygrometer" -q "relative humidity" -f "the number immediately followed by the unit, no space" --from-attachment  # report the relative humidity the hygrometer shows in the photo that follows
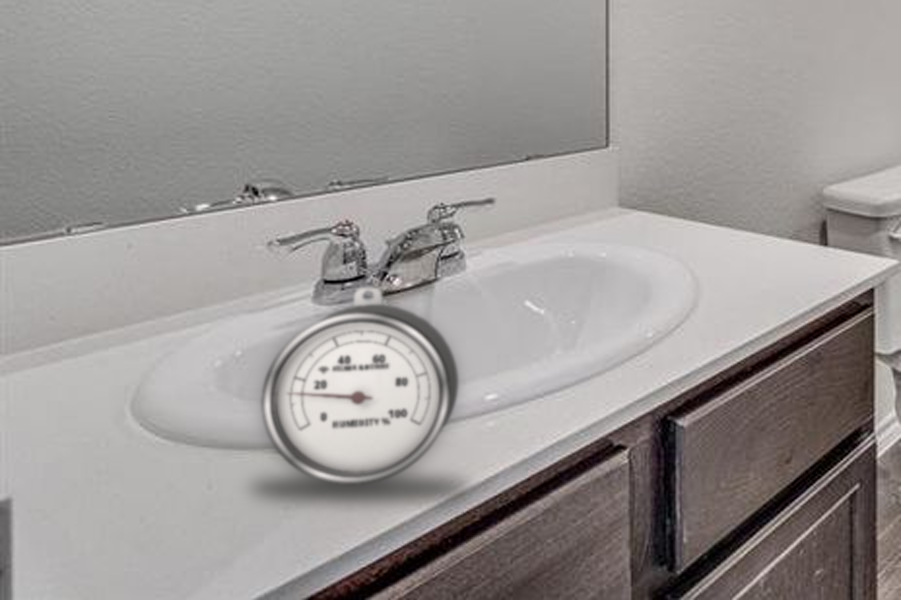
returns 15%
